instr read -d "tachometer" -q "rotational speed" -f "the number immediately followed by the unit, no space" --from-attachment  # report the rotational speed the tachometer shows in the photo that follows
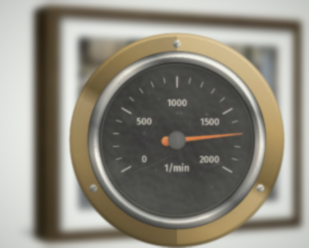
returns 1700rpm
